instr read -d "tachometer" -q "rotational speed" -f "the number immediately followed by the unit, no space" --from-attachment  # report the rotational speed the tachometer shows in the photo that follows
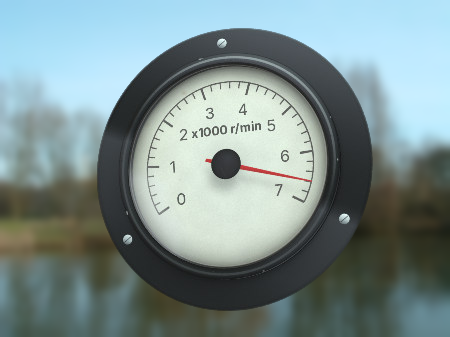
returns 6600rpm
